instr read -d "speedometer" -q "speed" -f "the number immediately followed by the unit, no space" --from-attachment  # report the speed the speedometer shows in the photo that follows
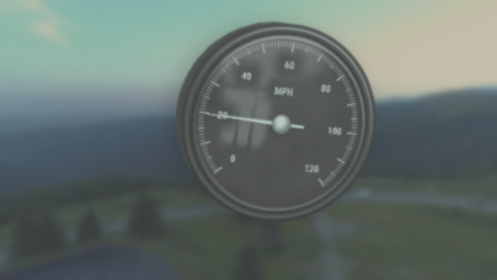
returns 20mph
